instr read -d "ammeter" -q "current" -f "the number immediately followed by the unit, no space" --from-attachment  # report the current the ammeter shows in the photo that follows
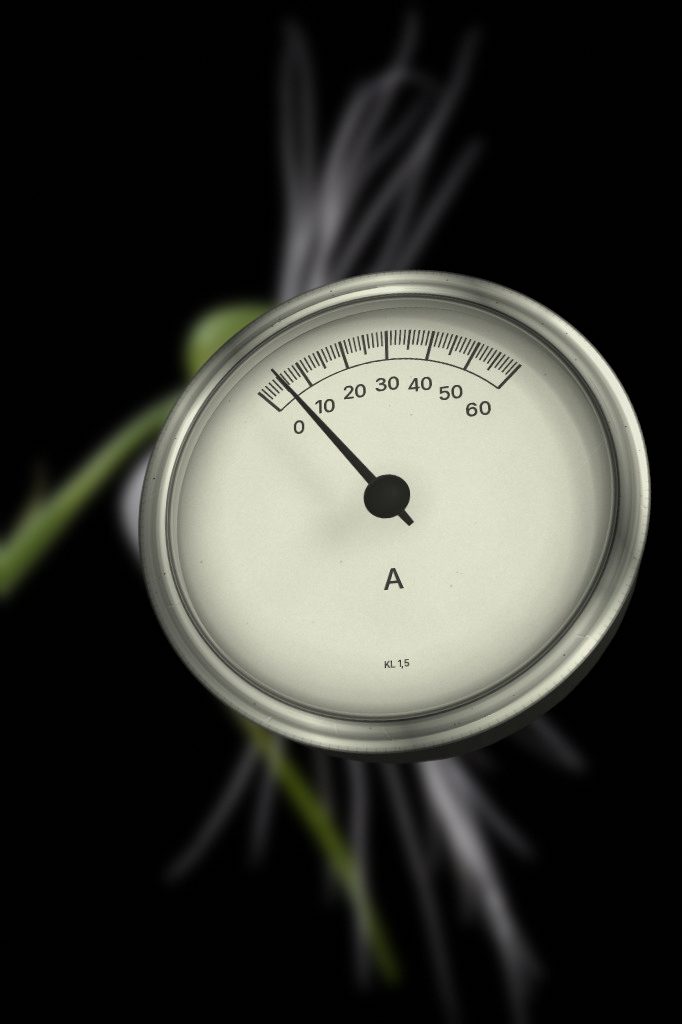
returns 5A
